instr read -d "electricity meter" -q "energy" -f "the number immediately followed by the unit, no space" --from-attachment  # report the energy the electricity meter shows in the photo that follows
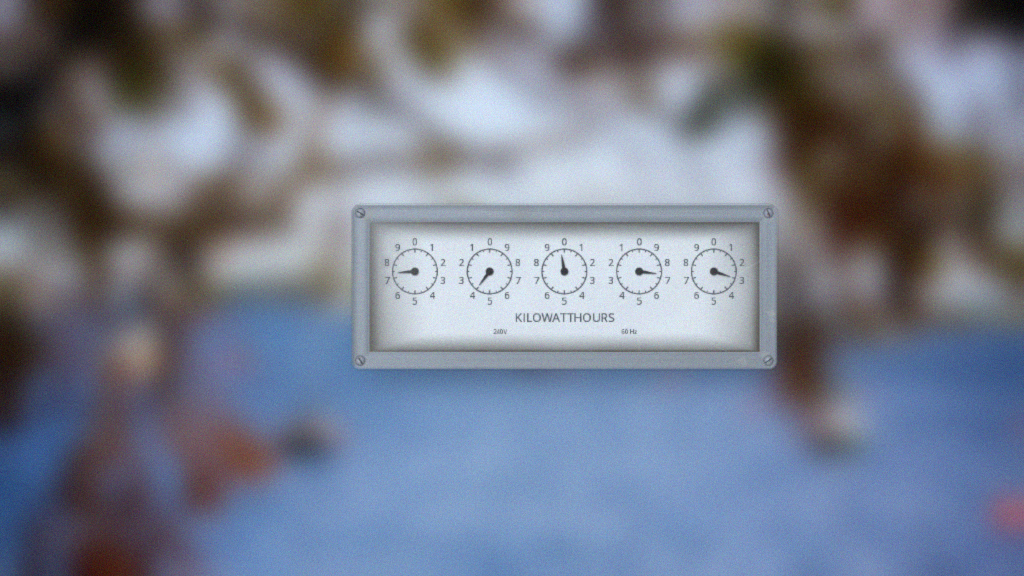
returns 73973kWh
